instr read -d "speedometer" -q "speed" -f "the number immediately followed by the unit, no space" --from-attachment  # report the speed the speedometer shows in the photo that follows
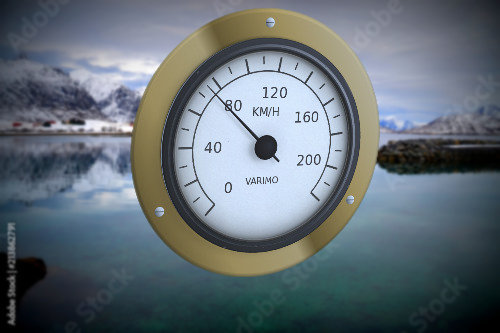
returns 75km/h
